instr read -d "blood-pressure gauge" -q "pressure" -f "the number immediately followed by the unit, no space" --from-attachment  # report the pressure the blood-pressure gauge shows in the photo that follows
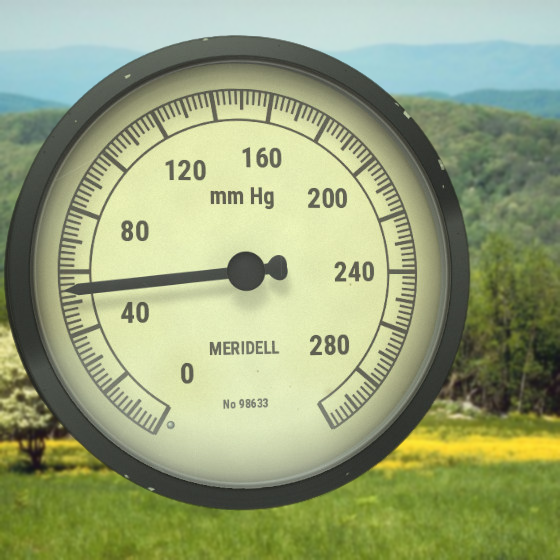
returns 54mmHg
